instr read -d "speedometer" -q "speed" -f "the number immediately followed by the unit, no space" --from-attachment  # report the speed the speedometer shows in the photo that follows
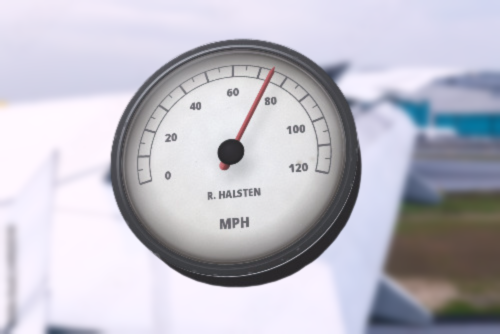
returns 75mph
